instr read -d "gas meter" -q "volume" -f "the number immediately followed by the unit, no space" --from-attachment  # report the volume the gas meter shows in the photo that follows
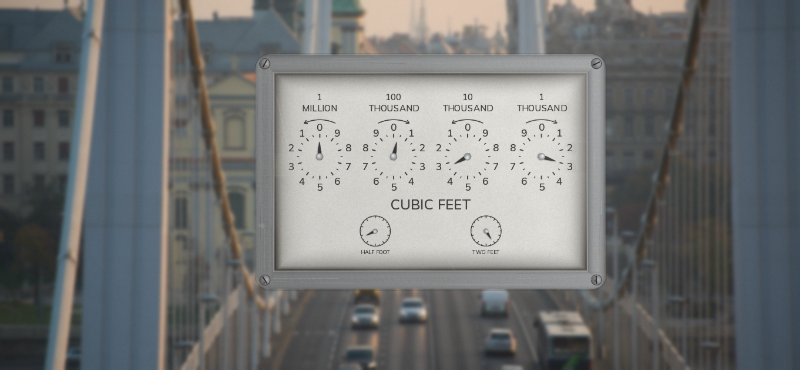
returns 3300ft³
